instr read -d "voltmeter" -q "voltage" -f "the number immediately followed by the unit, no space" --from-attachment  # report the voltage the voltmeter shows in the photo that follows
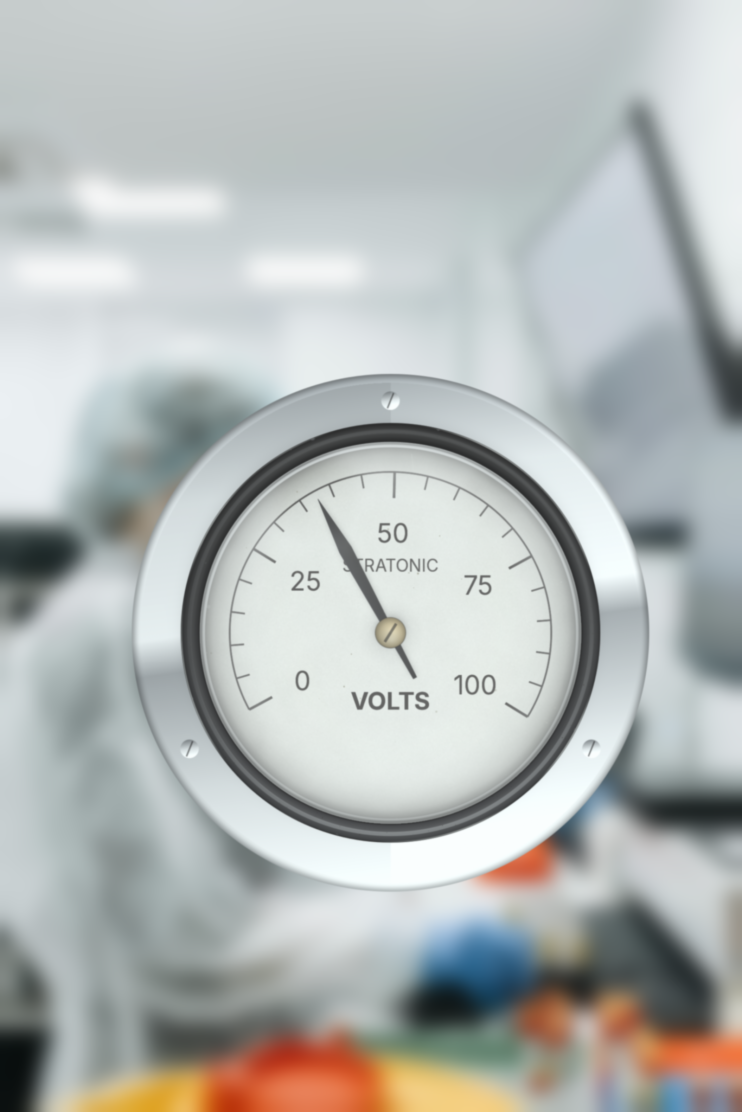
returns 37.5V
